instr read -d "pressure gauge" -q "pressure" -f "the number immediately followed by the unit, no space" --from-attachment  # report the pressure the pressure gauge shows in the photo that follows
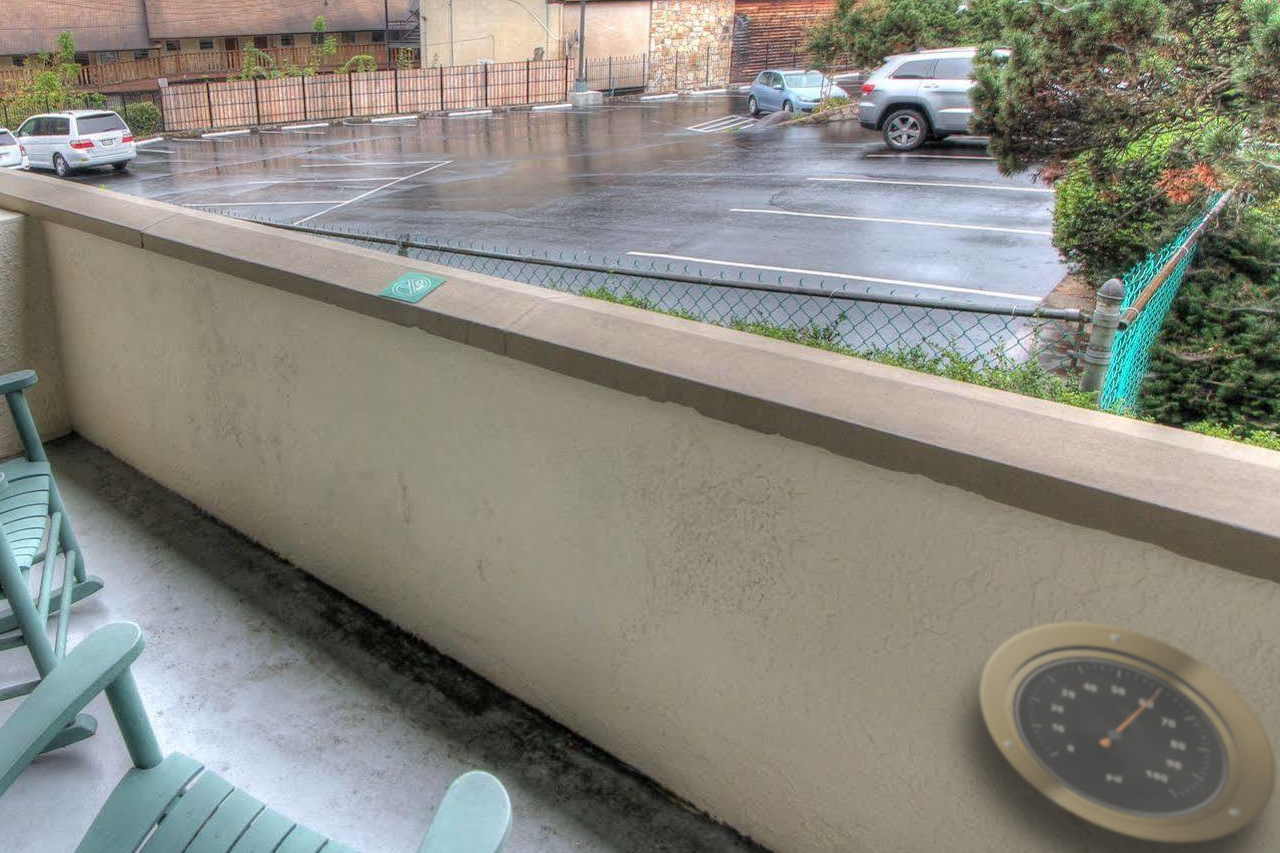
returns 60psi
